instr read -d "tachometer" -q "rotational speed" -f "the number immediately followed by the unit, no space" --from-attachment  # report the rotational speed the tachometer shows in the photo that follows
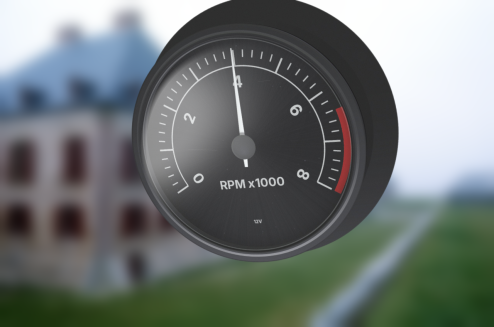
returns 4000rpm
